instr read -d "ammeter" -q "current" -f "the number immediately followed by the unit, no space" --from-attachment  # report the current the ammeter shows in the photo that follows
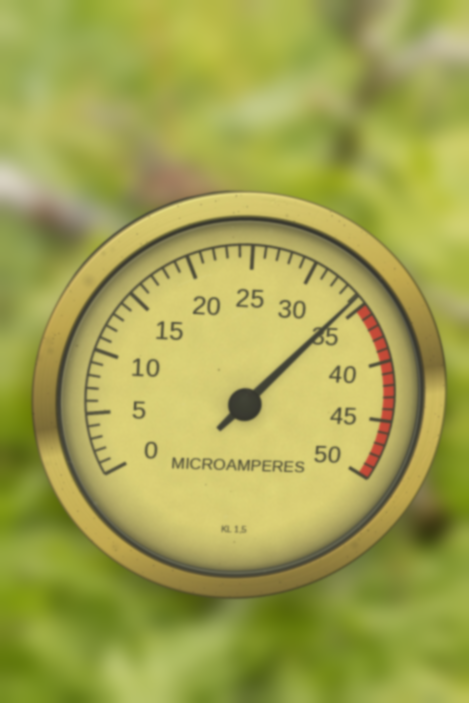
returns 34µA
